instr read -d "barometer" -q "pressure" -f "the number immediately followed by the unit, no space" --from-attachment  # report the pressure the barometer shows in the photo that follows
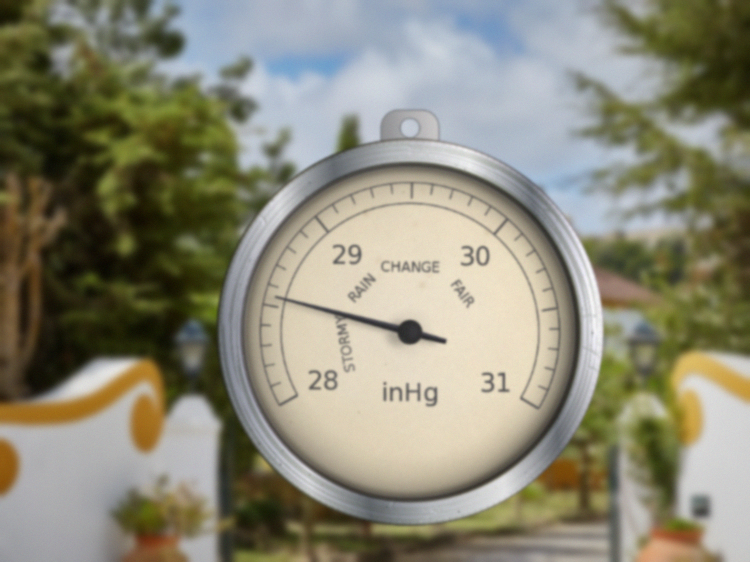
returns 28.55inHg
